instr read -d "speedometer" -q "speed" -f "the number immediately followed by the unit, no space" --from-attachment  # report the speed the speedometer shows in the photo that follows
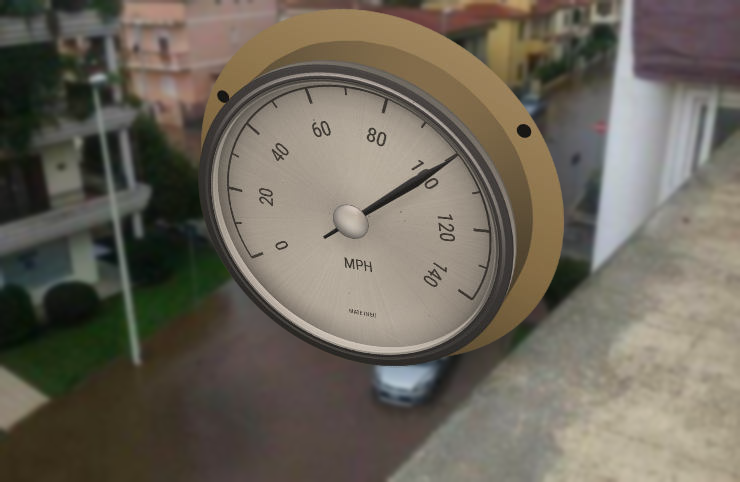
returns 100mph
